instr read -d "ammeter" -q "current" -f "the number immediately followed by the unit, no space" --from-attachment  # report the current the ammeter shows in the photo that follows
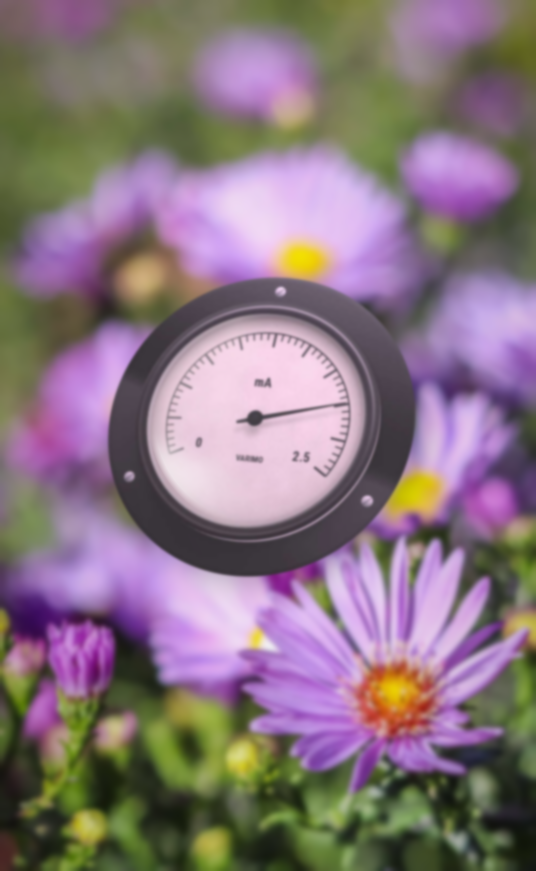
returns 2mA
